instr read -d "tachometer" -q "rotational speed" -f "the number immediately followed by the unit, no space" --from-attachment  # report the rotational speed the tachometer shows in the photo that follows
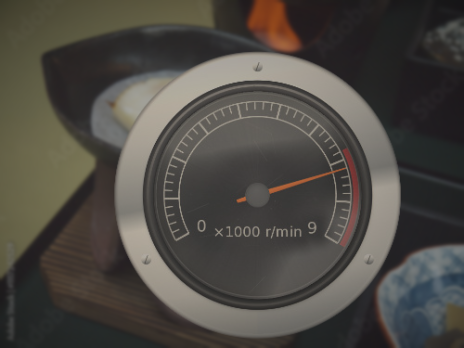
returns 7200rpm
